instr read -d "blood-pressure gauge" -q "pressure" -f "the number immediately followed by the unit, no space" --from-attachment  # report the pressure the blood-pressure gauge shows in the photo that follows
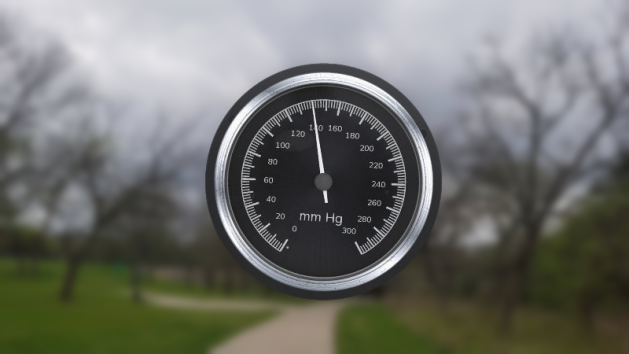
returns 140mmHg
